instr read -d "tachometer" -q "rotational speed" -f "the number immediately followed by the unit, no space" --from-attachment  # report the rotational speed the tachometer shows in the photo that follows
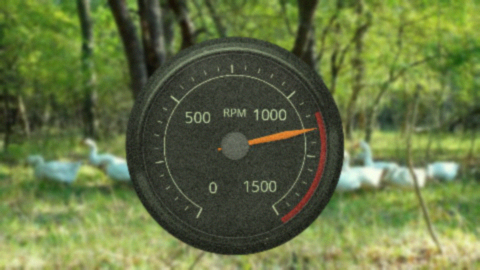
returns 1150rpm
